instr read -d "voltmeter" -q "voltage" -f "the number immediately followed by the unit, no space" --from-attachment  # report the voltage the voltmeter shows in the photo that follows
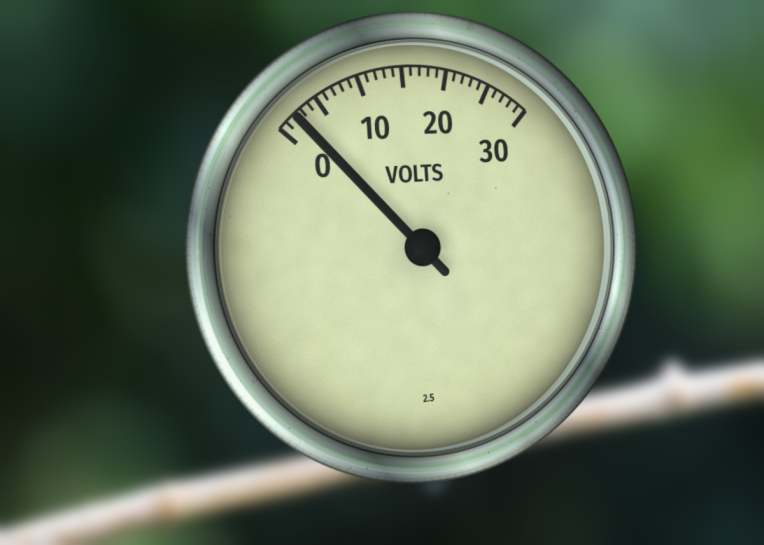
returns 2V
